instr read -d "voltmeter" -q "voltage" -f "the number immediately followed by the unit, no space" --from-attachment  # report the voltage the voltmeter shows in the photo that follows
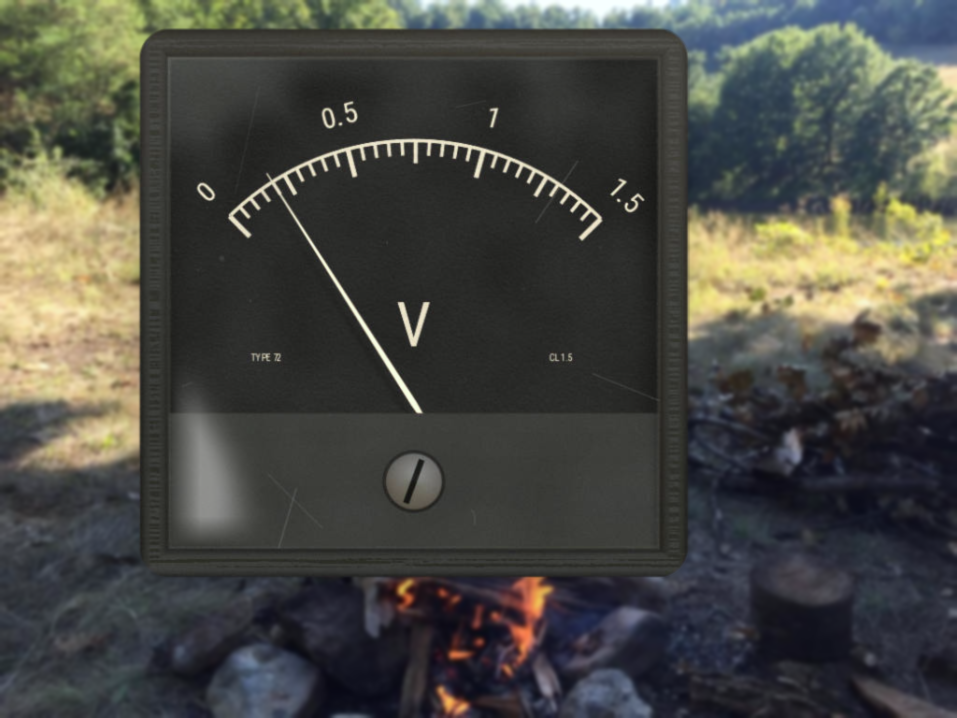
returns 0.2V
